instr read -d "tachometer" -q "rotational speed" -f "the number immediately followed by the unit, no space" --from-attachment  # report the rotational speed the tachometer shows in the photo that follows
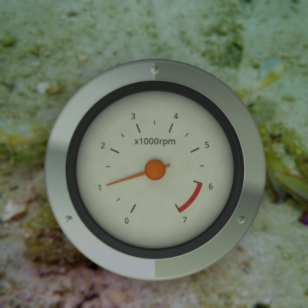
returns 1000rpm
